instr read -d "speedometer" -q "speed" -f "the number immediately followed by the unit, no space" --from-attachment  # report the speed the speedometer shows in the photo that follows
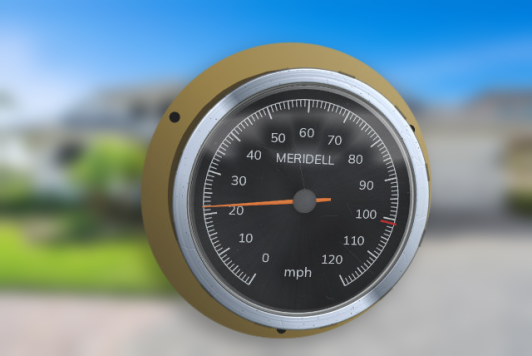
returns 22mph
